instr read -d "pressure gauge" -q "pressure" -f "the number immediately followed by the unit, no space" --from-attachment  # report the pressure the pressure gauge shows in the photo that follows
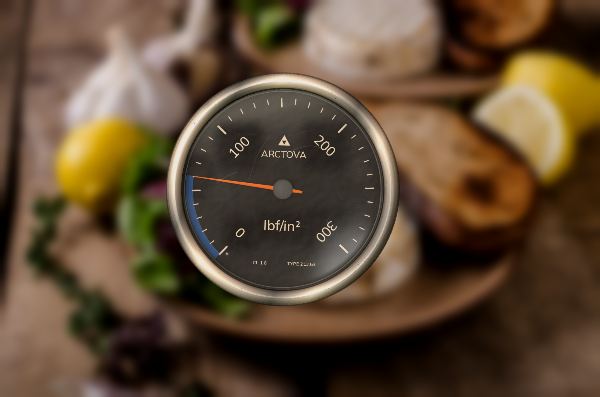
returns 60psi
